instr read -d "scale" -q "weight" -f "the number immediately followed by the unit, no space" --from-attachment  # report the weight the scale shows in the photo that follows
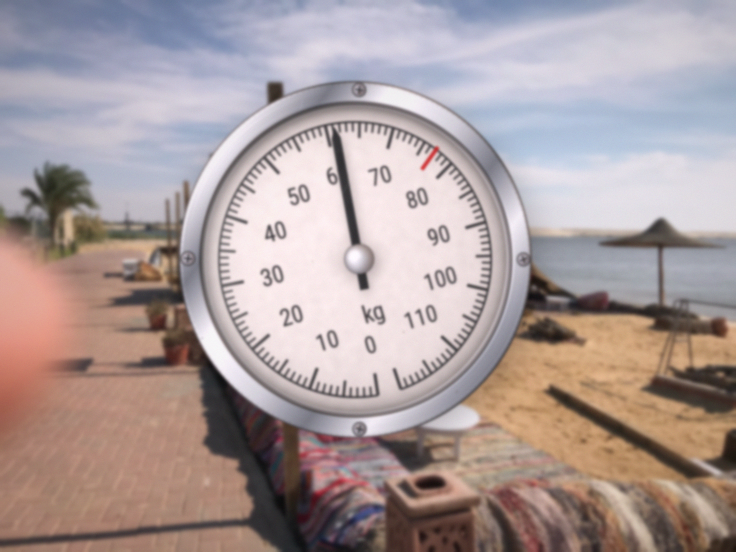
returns 61kg
